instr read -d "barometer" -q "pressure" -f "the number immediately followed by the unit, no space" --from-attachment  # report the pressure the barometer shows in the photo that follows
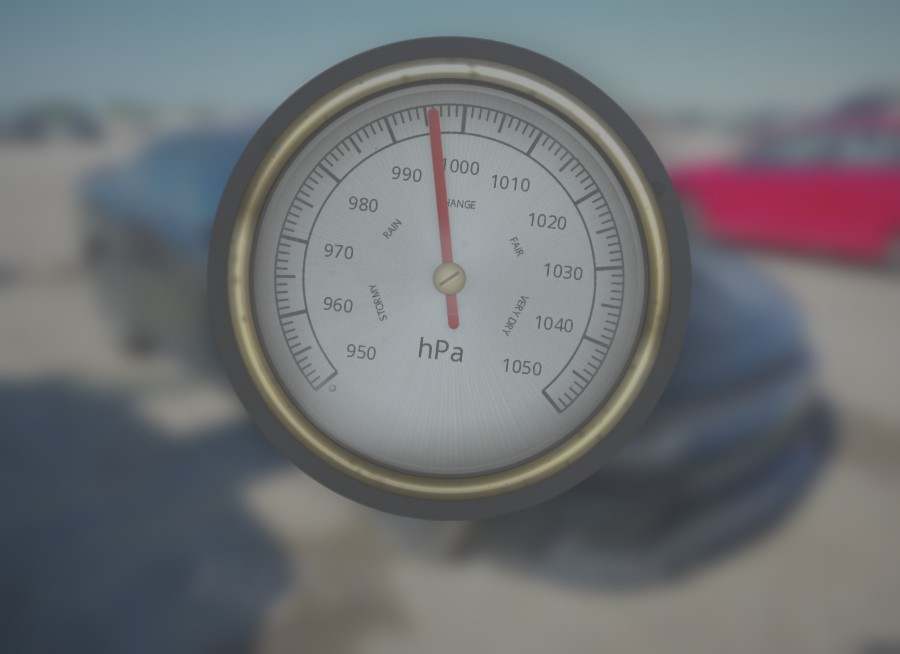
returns 996hPa
